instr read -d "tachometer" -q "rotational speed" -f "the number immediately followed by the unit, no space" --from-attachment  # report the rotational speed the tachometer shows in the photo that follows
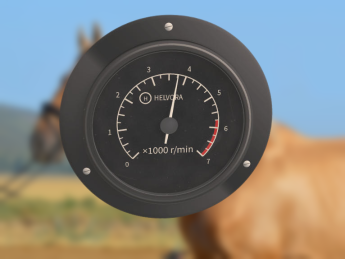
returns 3750rpm
